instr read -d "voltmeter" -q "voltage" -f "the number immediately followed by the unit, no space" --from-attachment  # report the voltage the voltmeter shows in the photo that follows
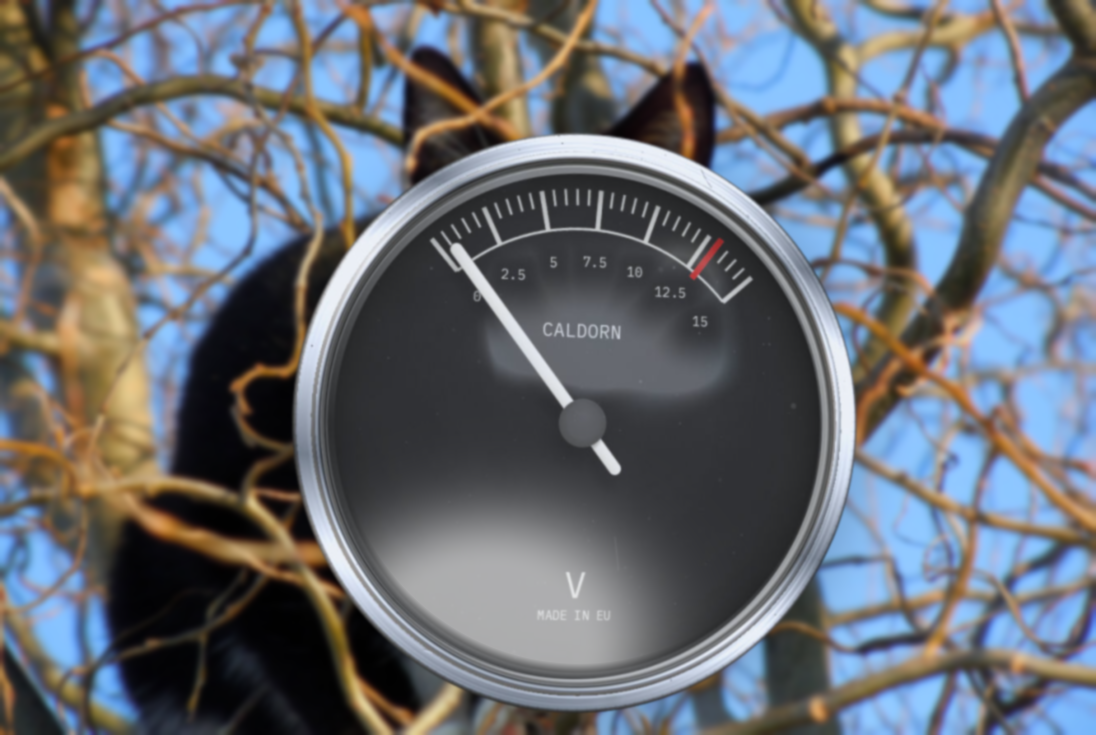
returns 0.5V
